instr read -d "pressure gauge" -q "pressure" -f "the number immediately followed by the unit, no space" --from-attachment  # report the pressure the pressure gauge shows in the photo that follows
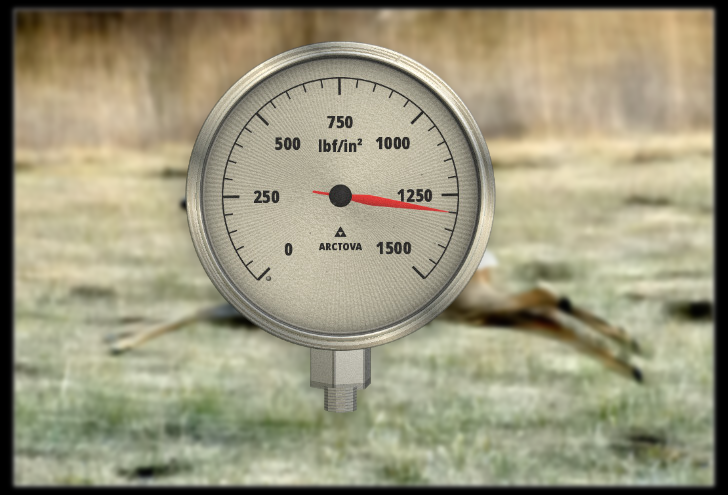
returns 1300psi
